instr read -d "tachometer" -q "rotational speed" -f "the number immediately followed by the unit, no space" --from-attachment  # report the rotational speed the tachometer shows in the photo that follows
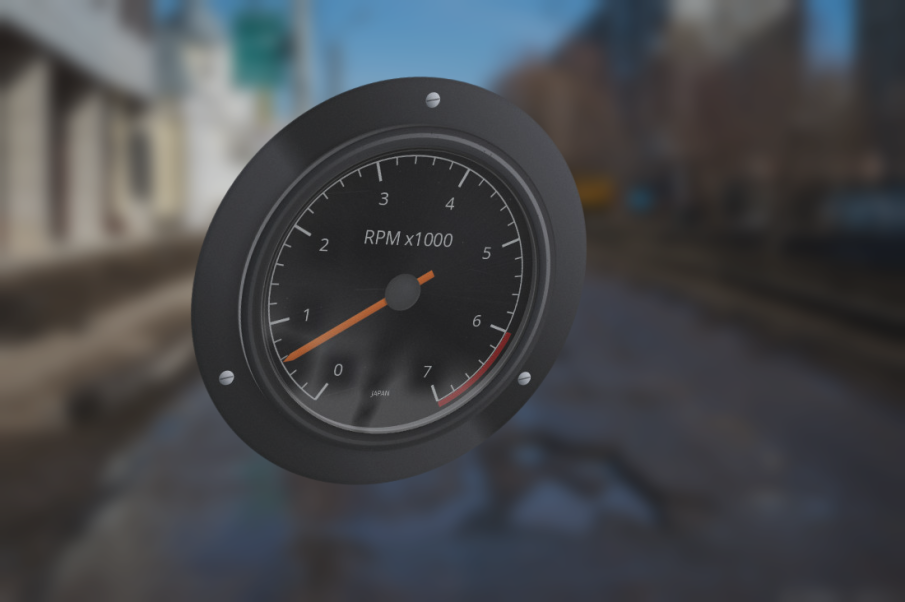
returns 600rpm
